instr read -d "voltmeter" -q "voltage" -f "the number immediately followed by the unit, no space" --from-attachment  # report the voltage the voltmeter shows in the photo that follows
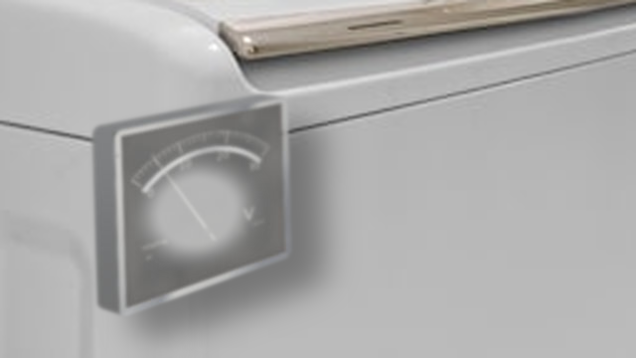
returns 5V
